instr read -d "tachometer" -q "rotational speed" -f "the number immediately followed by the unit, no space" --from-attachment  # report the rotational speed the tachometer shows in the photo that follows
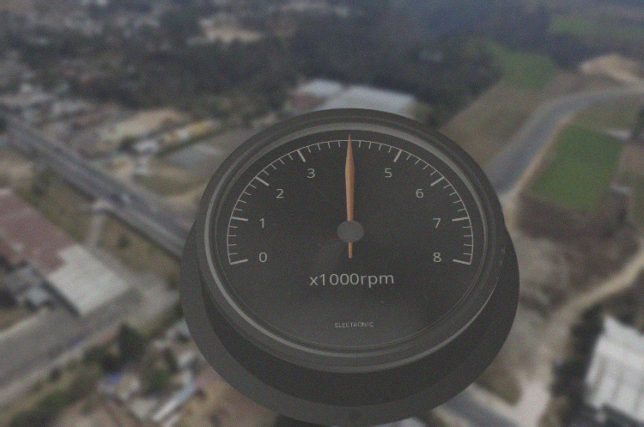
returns 4000rpm
